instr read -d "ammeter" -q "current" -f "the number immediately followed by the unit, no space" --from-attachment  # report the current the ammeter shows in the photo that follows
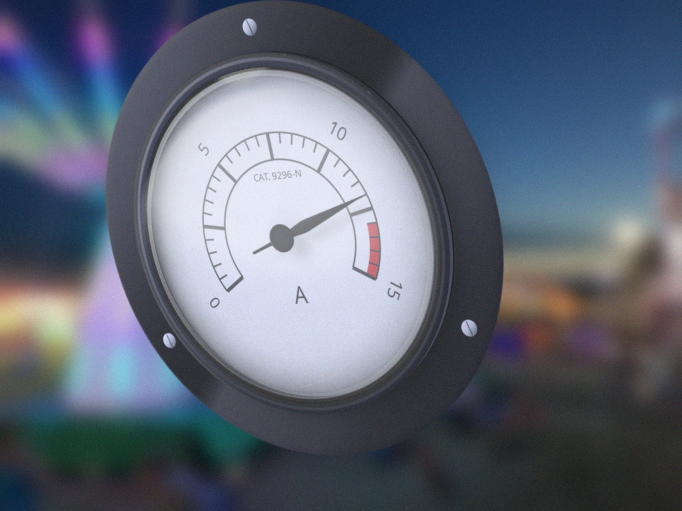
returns 12A
